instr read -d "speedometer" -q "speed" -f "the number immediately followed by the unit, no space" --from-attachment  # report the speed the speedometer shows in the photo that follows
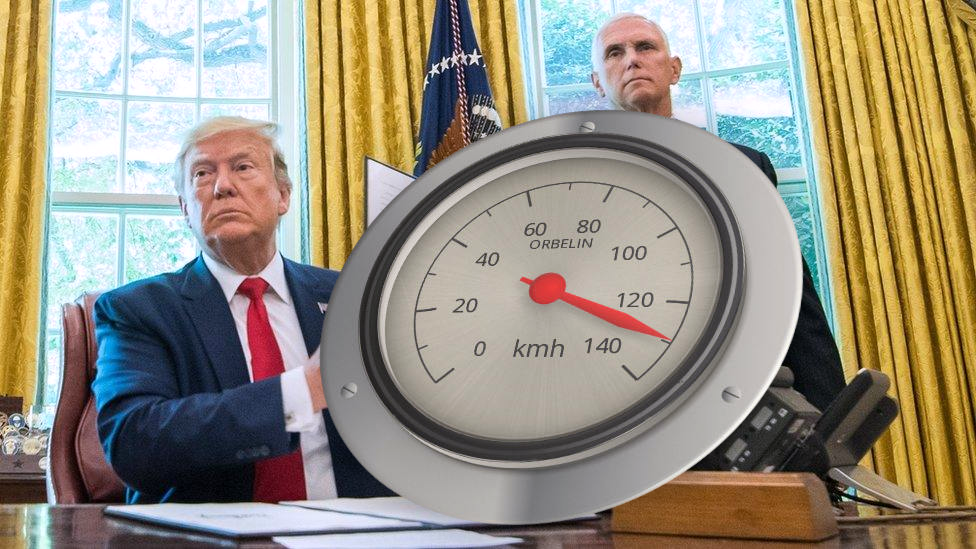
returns 130km/h
